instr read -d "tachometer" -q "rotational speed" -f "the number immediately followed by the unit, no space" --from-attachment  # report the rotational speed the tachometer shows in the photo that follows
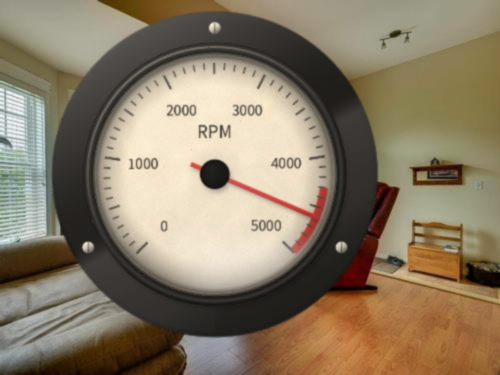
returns 4600rpm
